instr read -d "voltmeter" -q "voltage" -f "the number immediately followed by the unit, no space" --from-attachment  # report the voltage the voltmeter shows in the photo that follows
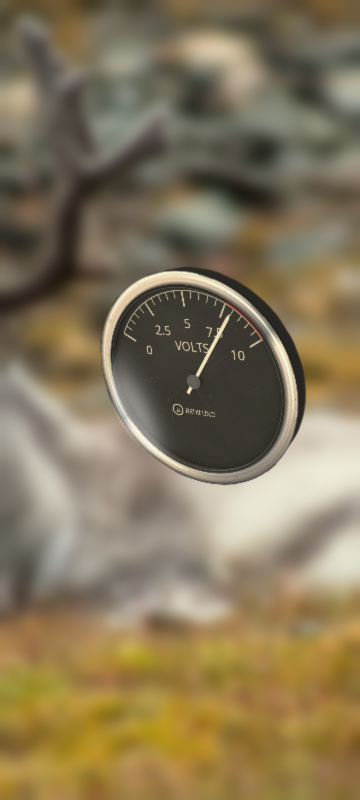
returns 8V
